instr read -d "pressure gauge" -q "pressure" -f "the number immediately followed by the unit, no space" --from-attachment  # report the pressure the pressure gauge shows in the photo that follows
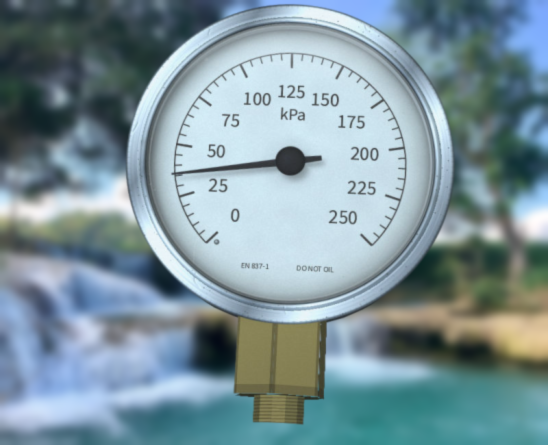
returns 35kPa
